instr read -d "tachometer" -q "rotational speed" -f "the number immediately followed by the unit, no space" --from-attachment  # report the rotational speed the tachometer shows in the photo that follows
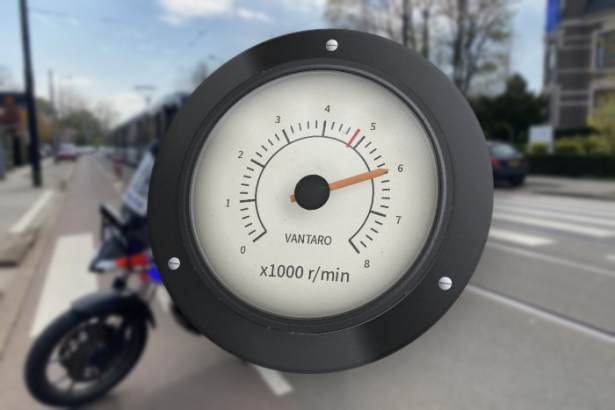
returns 6000rpm
